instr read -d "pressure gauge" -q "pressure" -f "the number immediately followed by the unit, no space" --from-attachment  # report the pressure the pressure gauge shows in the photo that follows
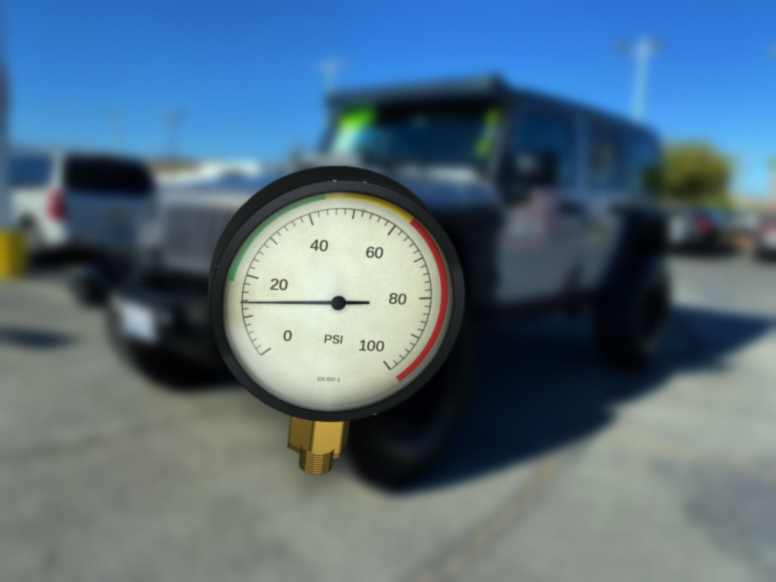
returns 14psi
